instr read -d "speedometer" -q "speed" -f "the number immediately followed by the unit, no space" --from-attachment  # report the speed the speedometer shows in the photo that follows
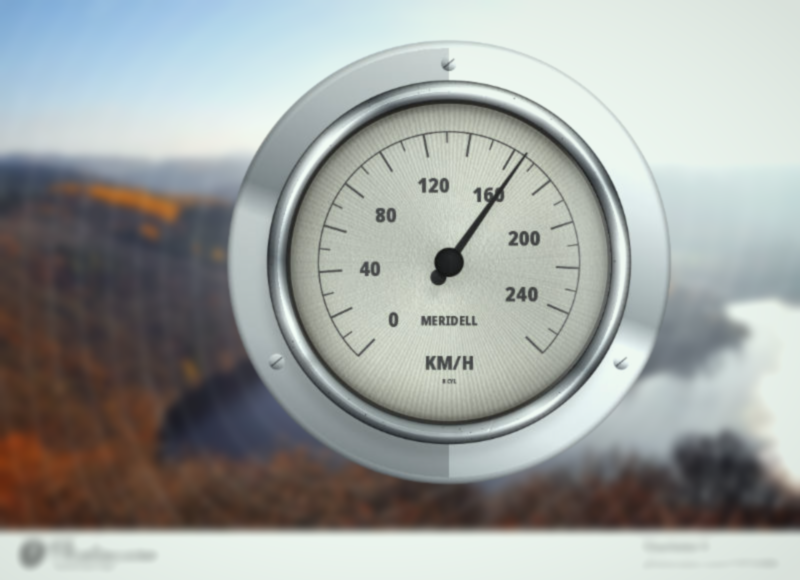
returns 165km/h
